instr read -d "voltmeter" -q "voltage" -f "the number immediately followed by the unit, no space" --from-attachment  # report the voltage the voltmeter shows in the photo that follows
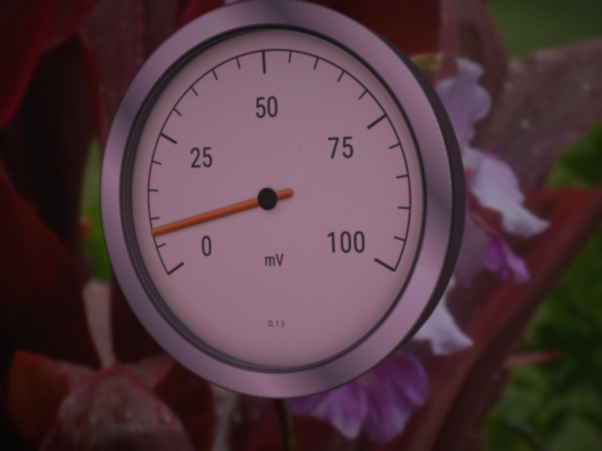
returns 7.5mV
